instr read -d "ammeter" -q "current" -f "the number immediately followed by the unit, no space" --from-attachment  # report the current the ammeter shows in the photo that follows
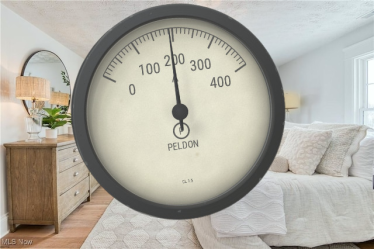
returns 190A
